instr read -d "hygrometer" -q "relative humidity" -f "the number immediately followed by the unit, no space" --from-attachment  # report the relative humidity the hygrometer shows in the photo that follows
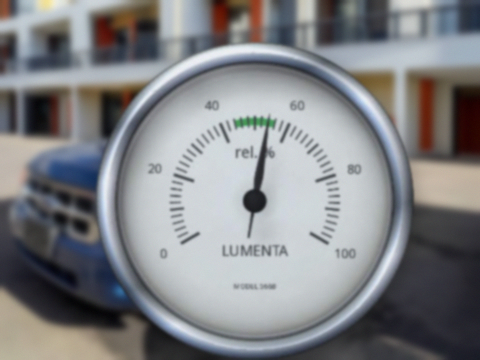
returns 54%
